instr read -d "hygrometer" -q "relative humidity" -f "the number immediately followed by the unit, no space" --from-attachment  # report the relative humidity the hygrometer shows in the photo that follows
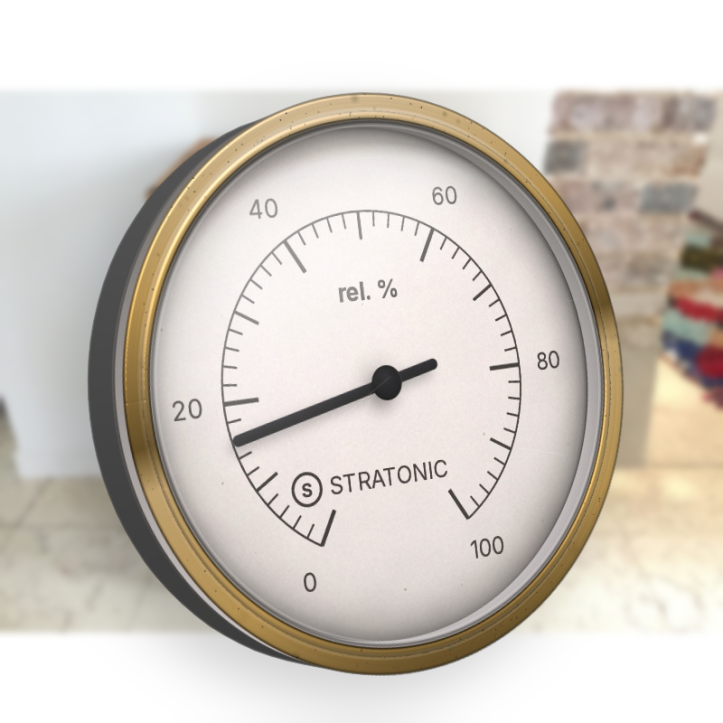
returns 16%
